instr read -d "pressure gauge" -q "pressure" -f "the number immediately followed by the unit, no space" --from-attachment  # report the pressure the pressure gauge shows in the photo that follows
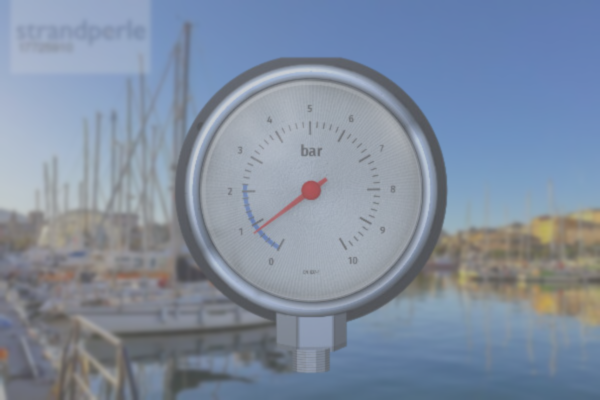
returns 0.8bar
